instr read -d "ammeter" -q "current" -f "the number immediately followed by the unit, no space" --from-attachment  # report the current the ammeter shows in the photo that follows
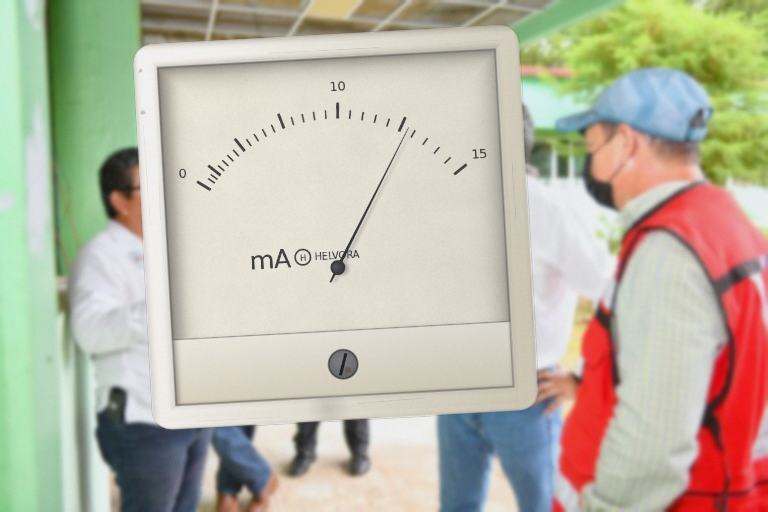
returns 12.75mA
